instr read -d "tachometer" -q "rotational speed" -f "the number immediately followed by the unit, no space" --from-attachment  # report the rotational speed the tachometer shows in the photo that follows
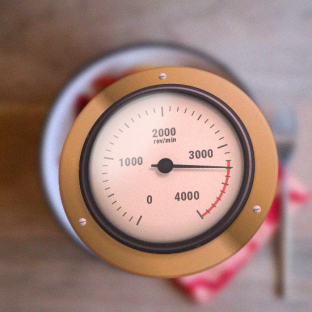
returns 3300rpm
